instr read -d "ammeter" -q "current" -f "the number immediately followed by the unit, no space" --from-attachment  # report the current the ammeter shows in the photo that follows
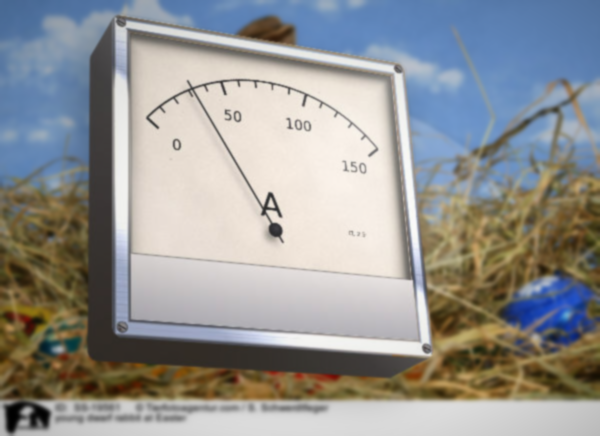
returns 30A
